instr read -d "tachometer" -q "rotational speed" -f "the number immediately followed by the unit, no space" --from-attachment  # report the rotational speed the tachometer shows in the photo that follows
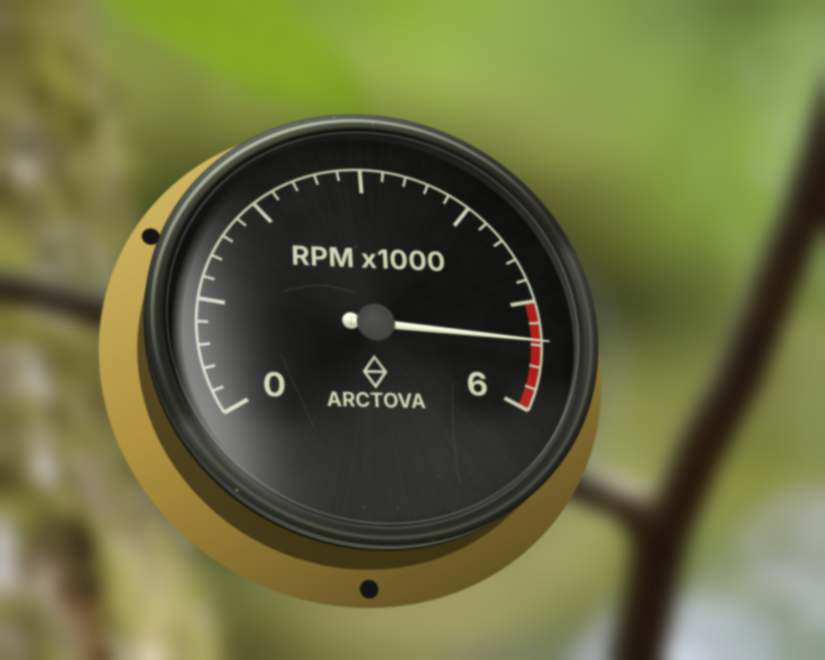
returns 5400rpm
